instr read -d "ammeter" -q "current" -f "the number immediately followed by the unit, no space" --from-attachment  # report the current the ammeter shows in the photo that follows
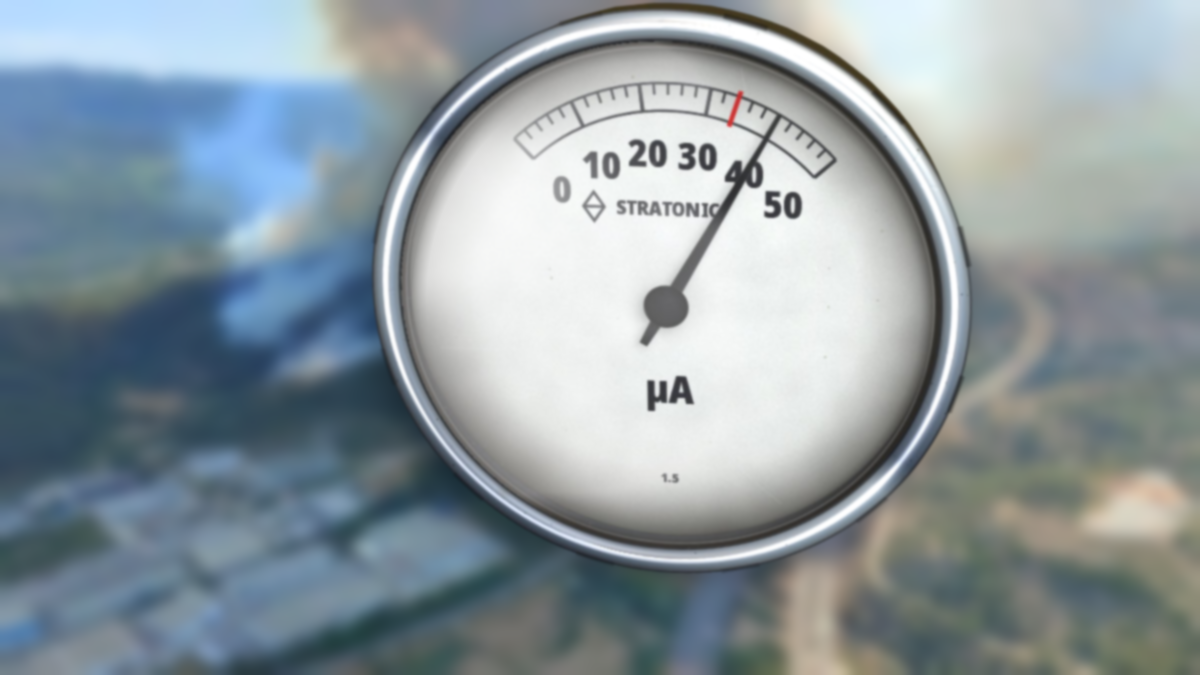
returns 40µA
